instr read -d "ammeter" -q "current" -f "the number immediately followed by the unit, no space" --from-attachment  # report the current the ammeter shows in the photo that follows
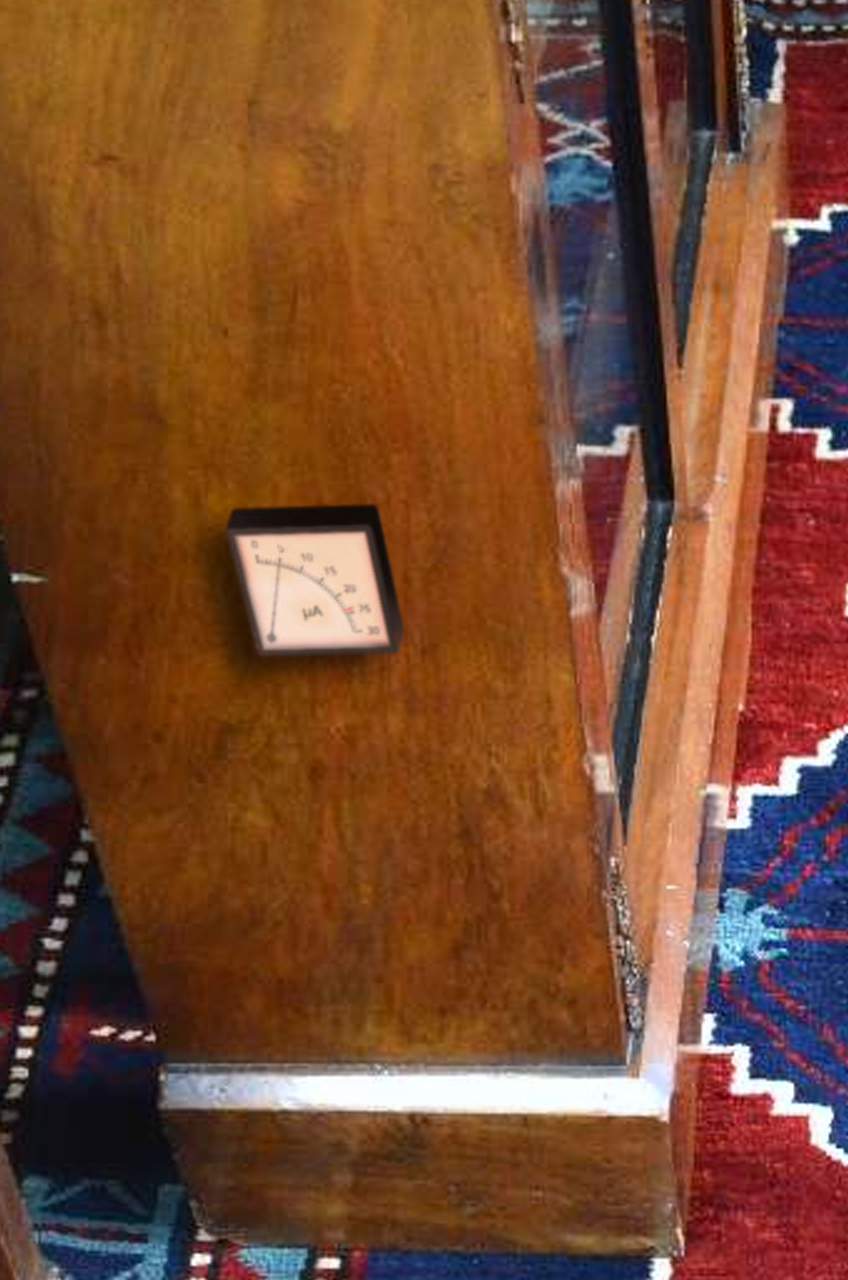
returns 5µA
